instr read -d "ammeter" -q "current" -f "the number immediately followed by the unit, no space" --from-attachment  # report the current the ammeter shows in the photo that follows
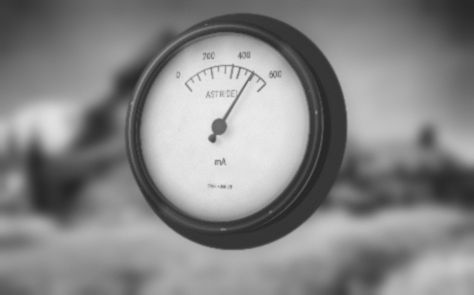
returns 500mA
